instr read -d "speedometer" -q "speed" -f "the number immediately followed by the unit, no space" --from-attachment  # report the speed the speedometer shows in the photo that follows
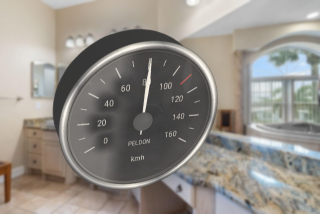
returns 80km/h
